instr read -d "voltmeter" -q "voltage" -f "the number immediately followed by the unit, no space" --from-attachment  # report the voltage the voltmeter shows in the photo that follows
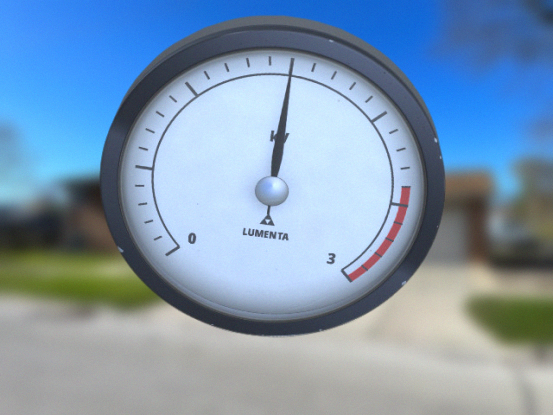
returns 1.5kV
